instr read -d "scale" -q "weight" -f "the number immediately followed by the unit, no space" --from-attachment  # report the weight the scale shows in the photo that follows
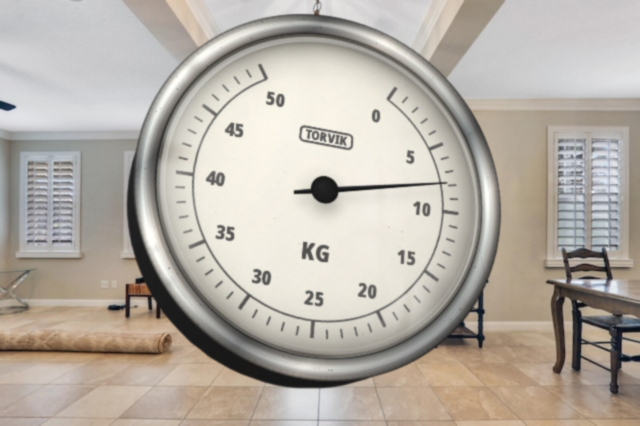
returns 8kg
